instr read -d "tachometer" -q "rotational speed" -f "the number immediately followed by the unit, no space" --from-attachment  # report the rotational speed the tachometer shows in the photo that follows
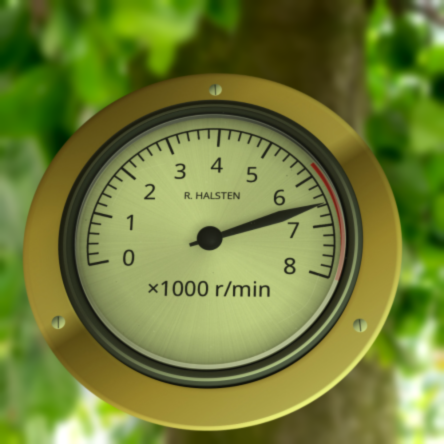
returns 6600rpm
